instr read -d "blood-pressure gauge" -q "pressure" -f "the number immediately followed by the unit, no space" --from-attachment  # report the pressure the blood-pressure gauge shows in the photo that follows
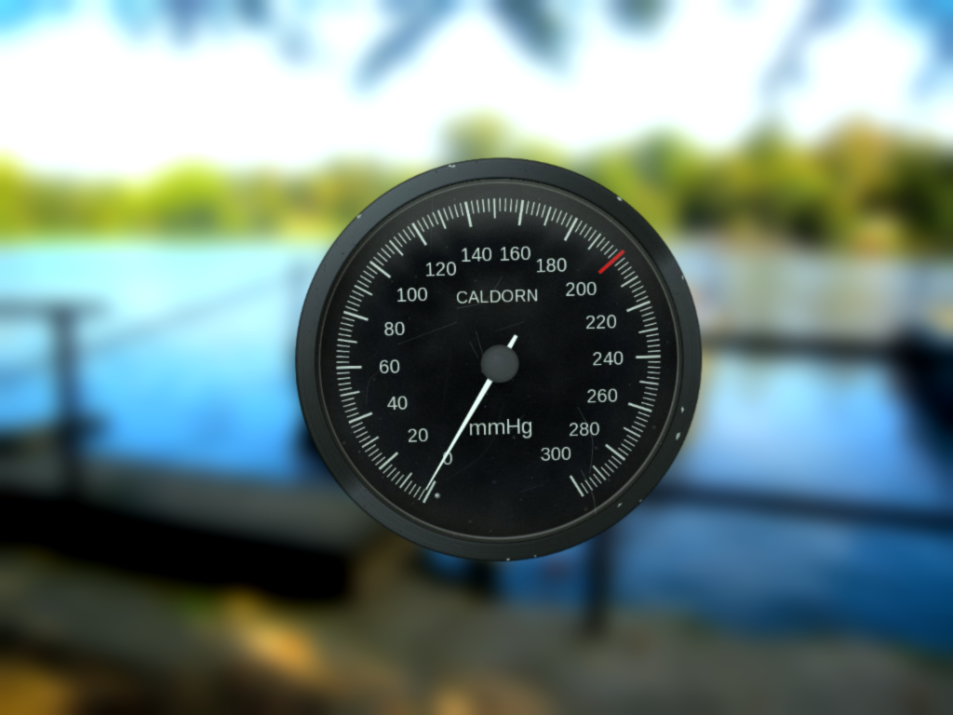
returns 2mmHg
